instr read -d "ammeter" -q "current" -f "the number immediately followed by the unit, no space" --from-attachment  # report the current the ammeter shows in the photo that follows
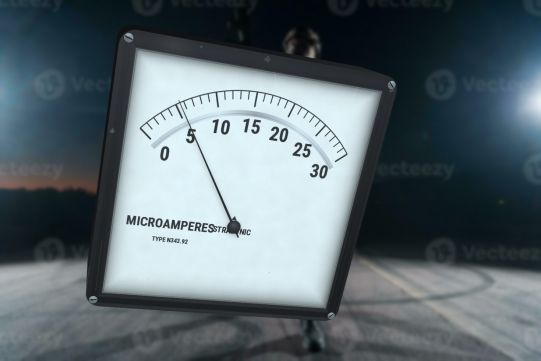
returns 5.5µA
